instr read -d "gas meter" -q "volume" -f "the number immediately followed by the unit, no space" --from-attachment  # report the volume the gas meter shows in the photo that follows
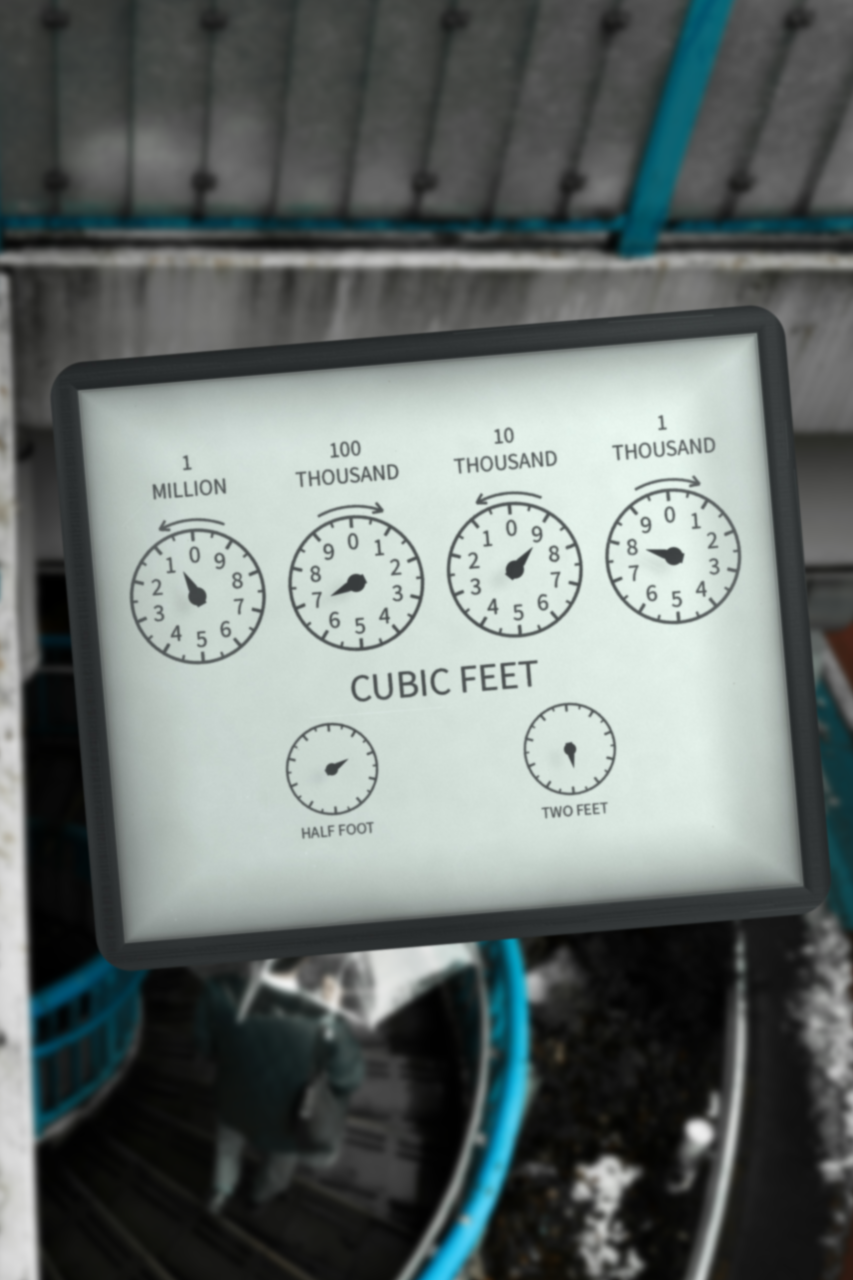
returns 68800ft³
